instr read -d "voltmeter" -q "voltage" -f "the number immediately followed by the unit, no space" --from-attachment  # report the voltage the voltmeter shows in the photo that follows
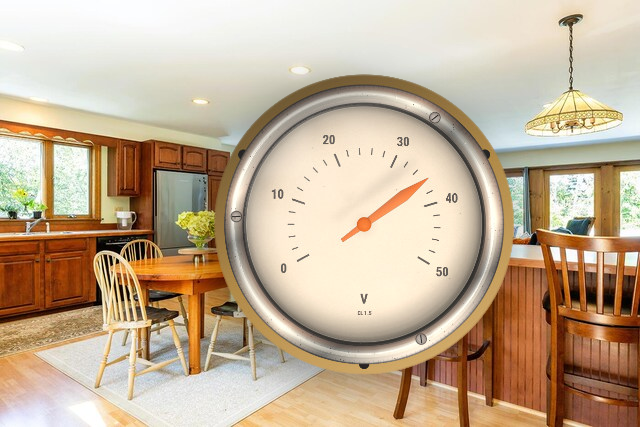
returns 36V
